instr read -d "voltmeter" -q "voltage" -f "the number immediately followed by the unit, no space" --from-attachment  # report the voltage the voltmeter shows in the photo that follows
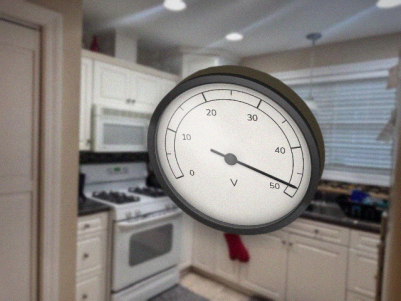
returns 47.5V
